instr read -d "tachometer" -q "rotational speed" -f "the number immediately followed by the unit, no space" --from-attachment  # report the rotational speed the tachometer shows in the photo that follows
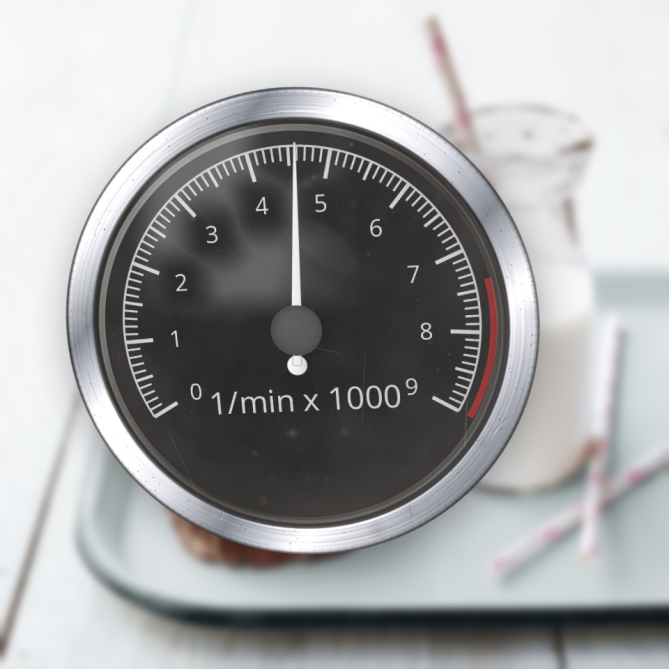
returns 4600rpm
